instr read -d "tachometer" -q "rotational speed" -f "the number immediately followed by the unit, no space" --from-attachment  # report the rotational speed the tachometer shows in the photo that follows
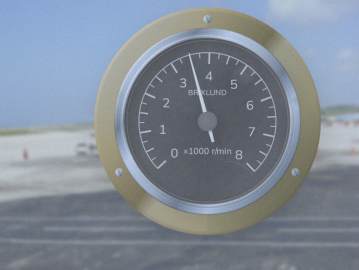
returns 3500rpm
